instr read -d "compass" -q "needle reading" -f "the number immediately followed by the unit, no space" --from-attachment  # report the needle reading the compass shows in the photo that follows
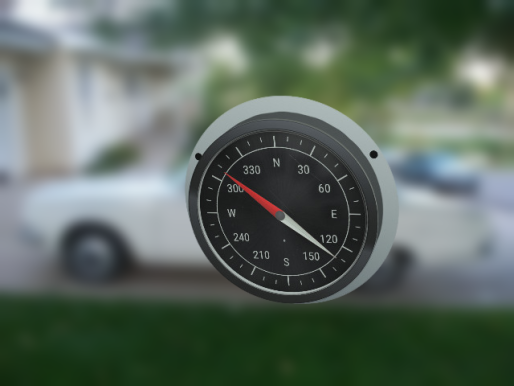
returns 310°
